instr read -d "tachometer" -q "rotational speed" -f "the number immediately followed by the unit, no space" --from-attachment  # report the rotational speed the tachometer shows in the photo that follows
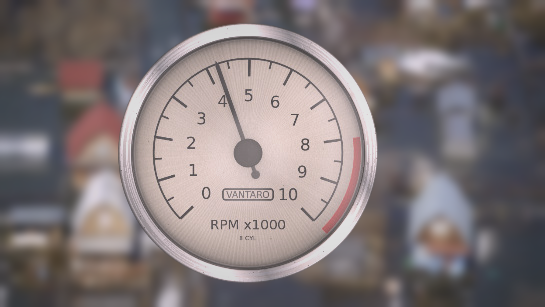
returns 4250rpm
